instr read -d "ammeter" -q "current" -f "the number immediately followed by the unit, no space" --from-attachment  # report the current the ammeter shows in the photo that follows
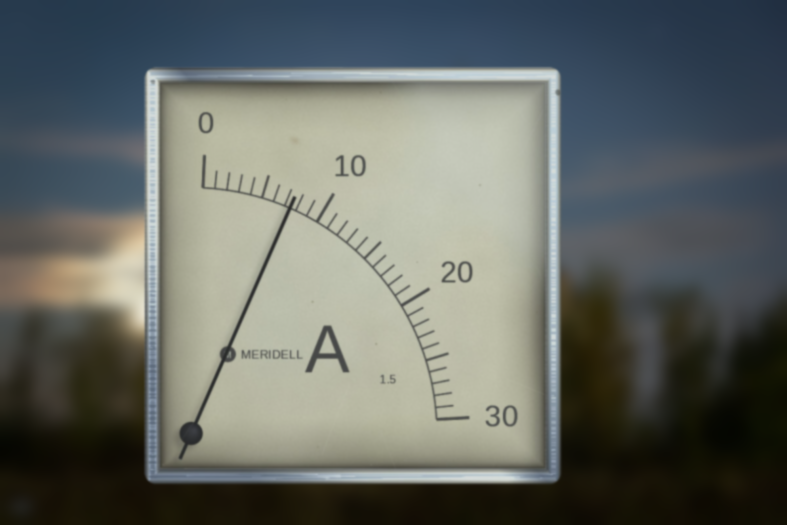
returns 7.5A
